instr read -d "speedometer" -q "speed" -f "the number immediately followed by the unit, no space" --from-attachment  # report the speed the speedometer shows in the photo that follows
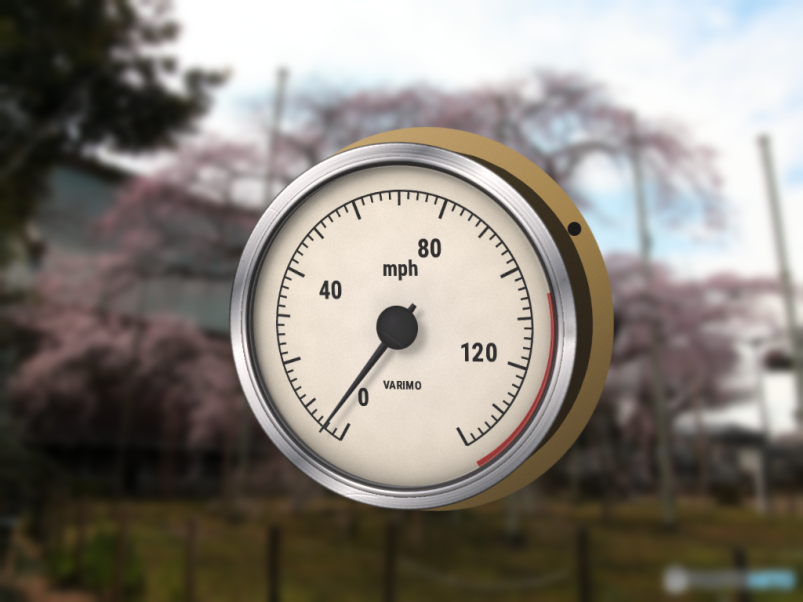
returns 4mph
